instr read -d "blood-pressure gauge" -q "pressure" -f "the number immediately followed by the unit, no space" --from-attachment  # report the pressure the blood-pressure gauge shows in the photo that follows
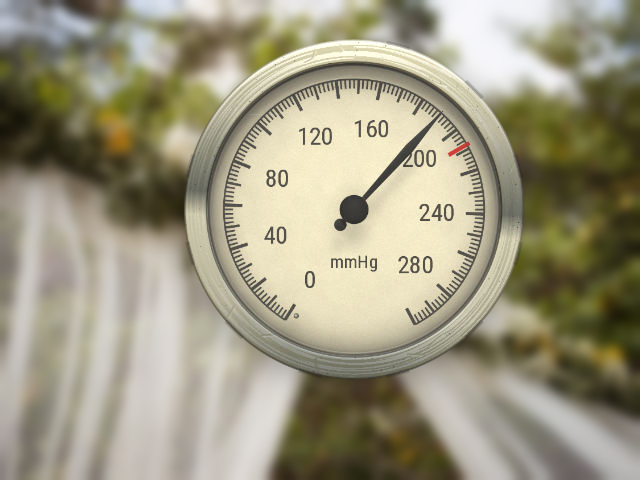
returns 190mmHg
